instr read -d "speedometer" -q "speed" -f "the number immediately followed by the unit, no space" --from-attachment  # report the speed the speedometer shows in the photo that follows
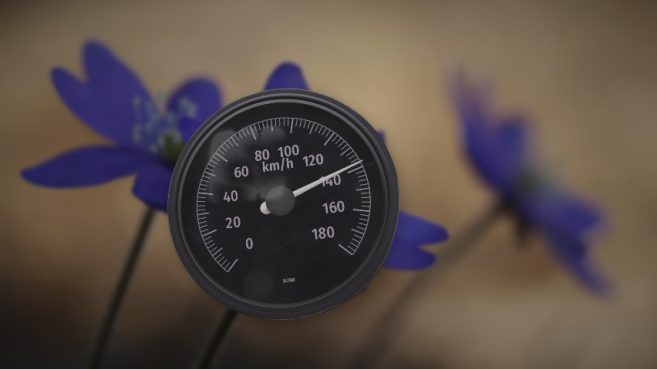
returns 138km/h
